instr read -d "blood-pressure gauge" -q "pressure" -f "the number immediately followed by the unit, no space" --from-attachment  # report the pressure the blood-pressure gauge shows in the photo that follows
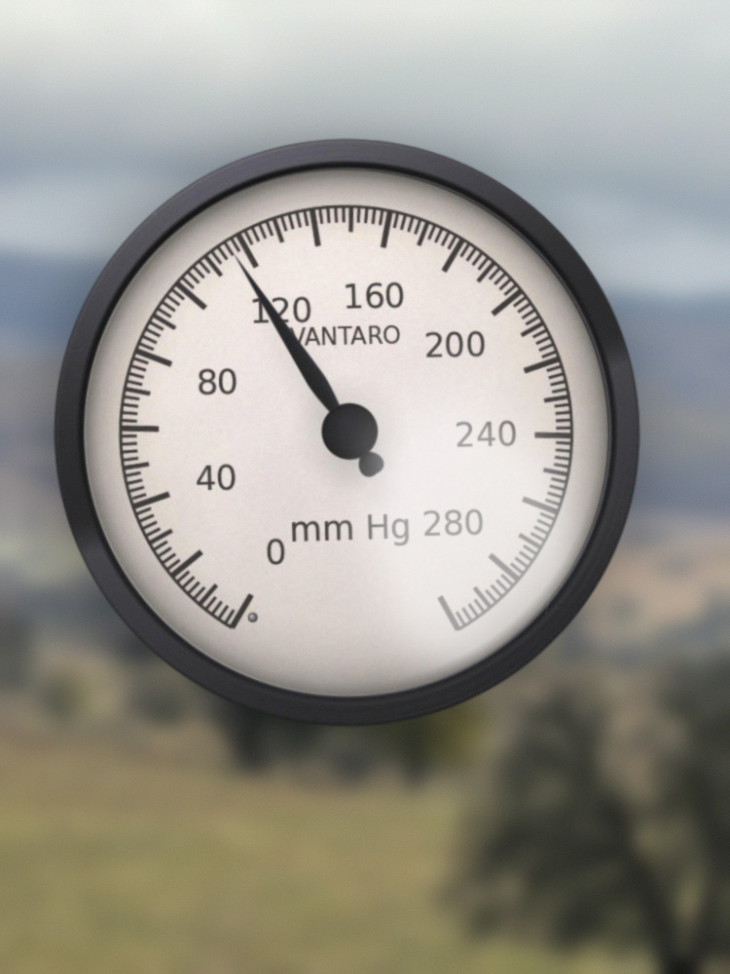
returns 116mmHg
